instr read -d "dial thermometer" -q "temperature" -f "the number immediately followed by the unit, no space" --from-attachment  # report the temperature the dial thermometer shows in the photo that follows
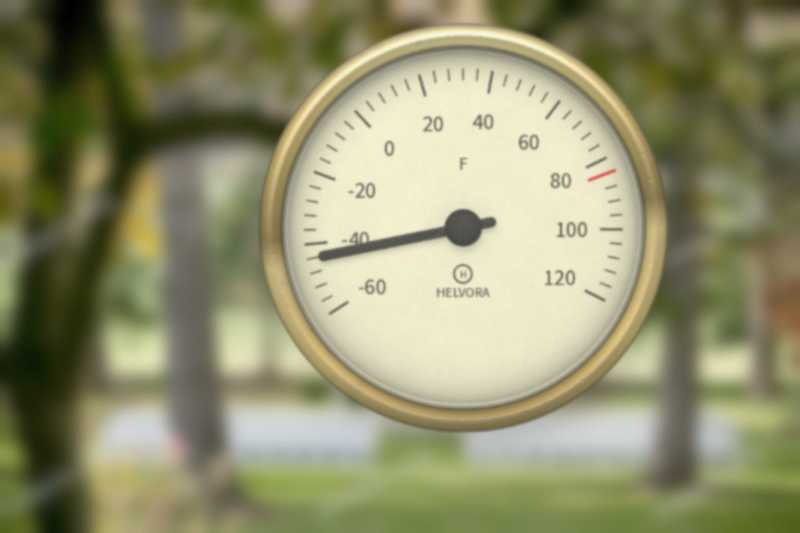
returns -44°F
